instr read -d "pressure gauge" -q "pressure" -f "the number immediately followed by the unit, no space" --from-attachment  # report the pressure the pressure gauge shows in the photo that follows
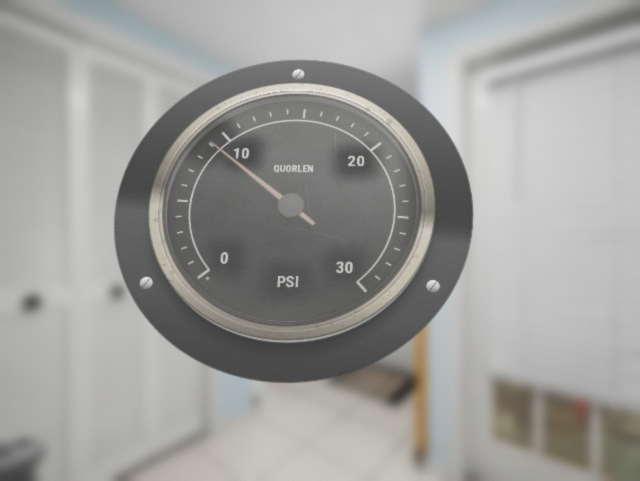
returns 9psi
